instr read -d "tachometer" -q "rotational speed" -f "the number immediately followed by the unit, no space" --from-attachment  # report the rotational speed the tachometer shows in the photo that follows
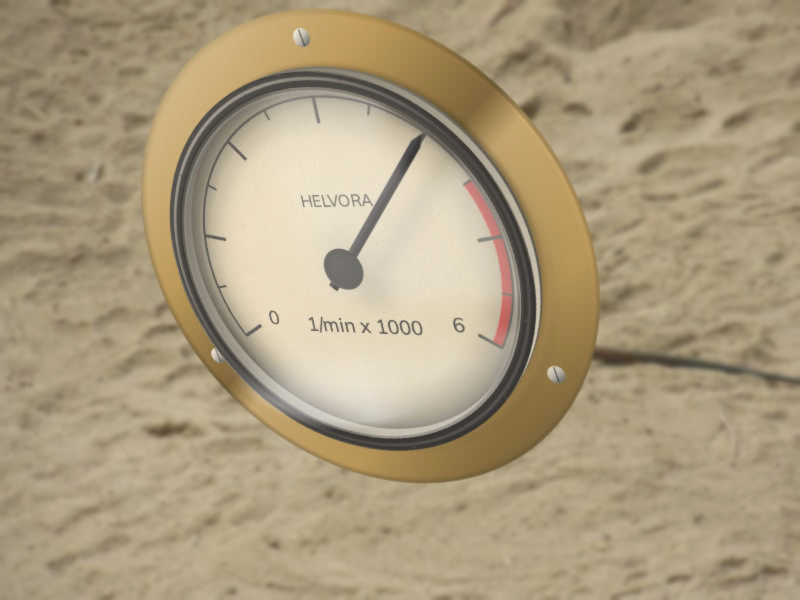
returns 4000rpm
